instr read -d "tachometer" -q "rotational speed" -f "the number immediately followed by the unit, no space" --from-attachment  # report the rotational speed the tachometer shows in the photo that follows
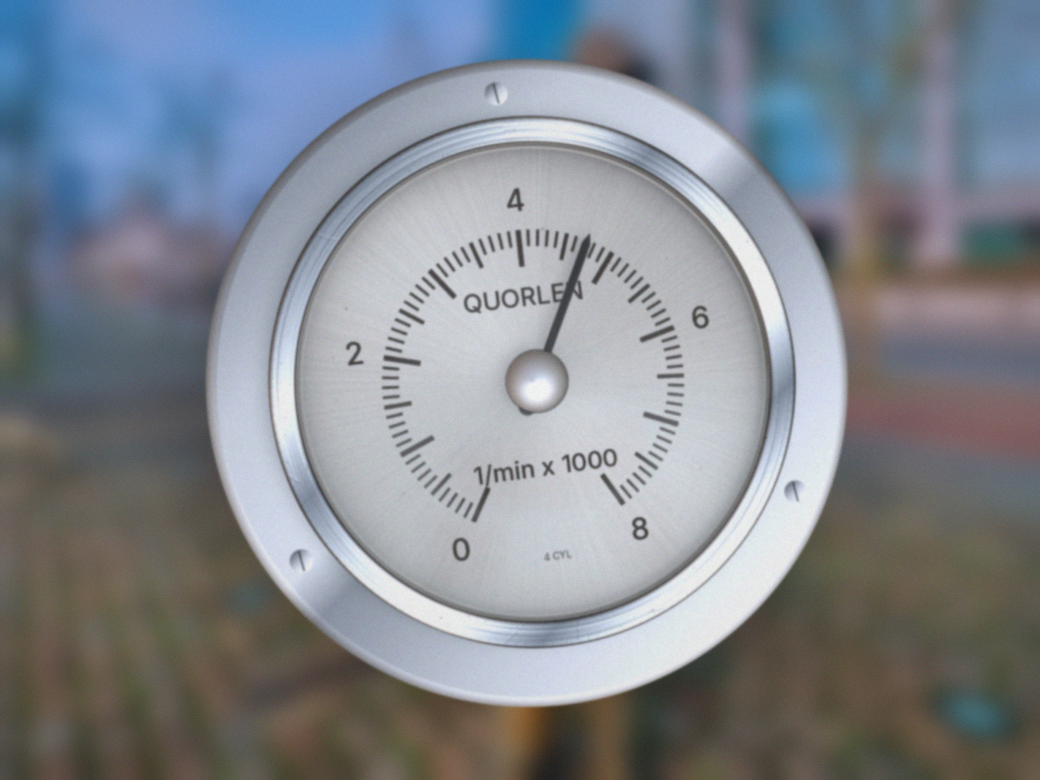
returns 4700rpm
